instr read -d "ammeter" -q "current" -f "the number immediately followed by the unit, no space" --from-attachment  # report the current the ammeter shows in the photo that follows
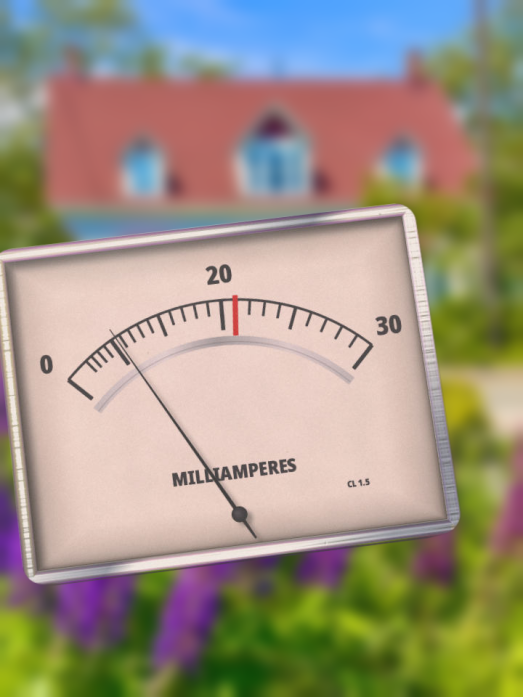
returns 10.5mA
